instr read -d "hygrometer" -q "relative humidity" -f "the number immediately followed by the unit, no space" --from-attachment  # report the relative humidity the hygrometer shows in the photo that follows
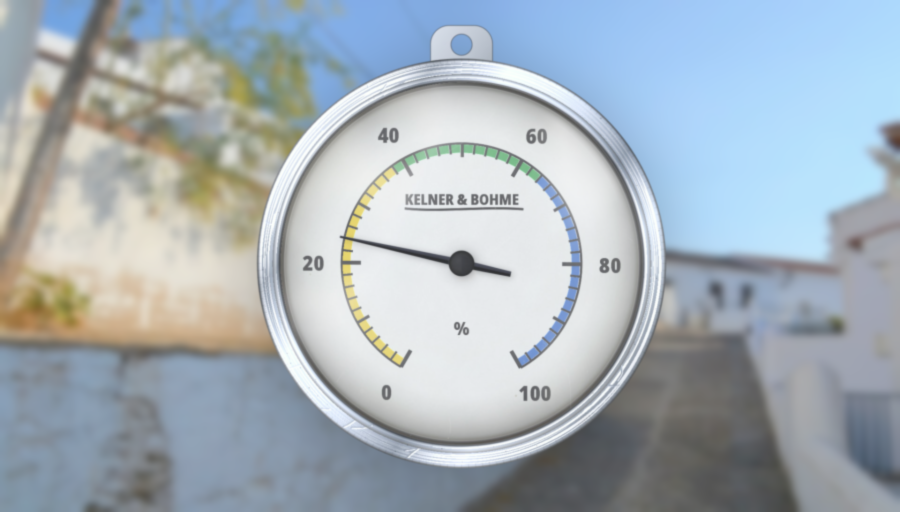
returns 24%
